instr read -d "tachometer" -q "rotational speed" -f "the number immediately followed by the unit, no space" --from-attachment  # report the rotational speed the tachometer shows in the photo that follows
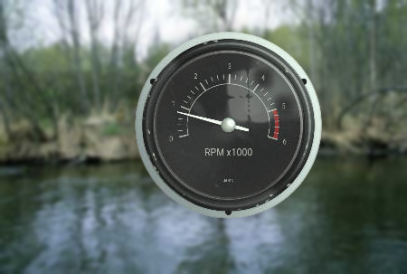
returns 800rpm
